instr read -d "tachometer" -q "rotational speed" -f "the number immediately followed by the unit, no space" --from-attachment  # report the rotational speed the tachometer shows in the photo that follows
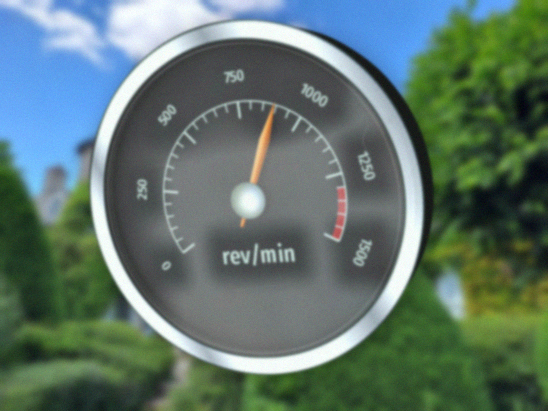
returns 900rpm
